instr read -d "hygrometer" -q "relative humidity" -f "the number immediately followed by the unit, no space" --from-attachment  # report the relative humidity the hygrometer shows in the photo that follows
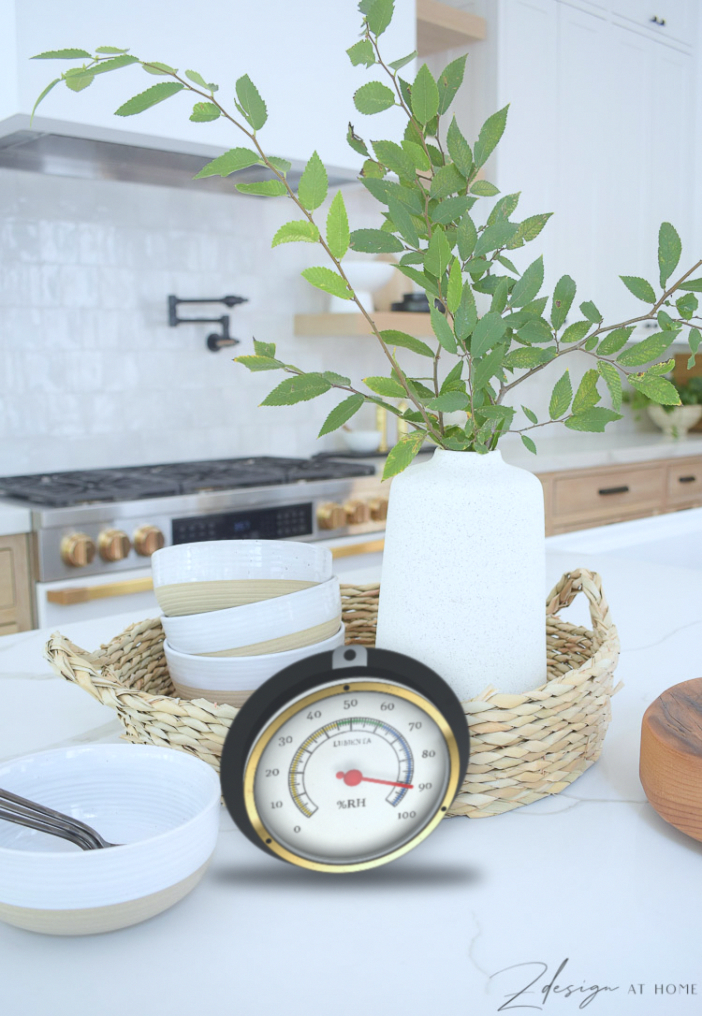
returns 90%
